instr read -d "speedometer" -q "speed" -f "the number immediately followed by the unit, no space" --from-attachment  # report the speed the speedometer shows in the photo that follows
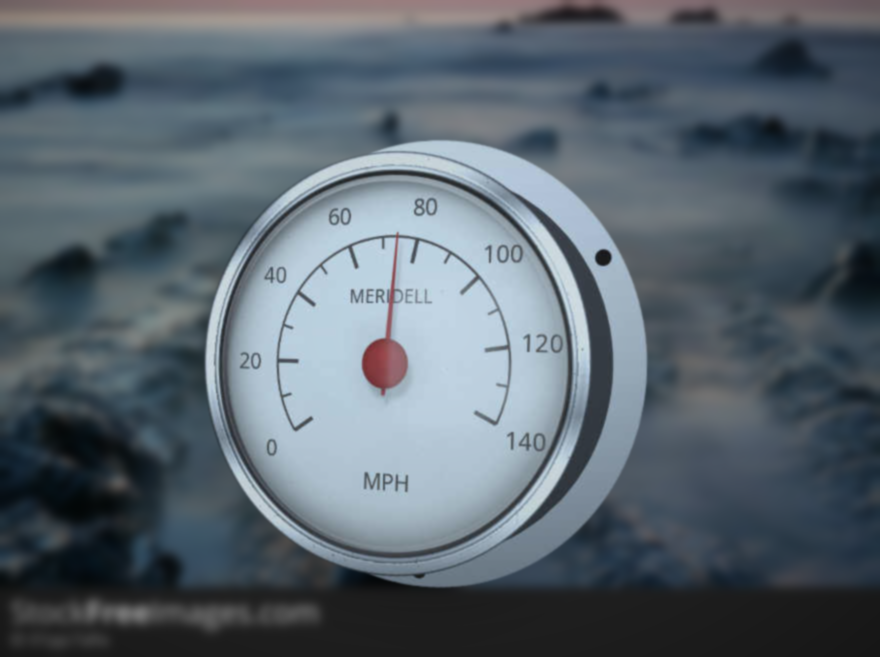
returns 75mph
